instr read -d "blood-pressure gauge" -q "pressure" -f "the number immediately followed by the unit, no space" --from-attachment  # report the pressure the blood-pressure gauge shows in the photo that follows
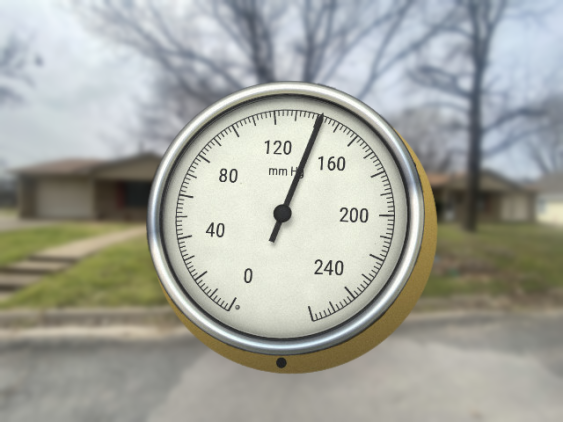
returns 142mmHg
